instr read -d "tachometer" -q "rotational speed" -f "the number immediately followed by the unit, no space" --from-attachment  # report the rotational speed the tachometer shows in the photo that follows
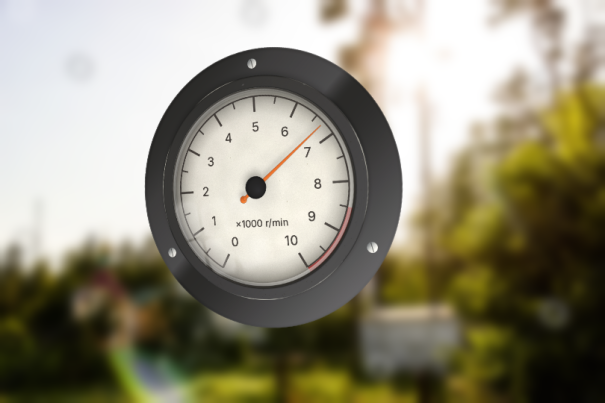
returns 6750rpm
